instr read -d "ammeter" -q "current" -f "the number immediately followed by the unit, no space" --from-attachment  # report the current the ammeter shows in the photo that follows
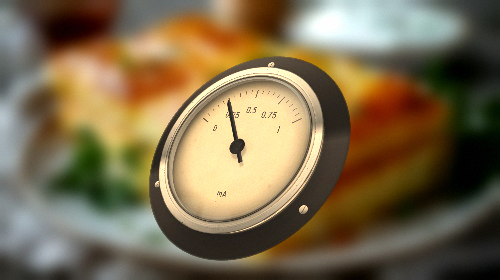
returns 0.25mA
